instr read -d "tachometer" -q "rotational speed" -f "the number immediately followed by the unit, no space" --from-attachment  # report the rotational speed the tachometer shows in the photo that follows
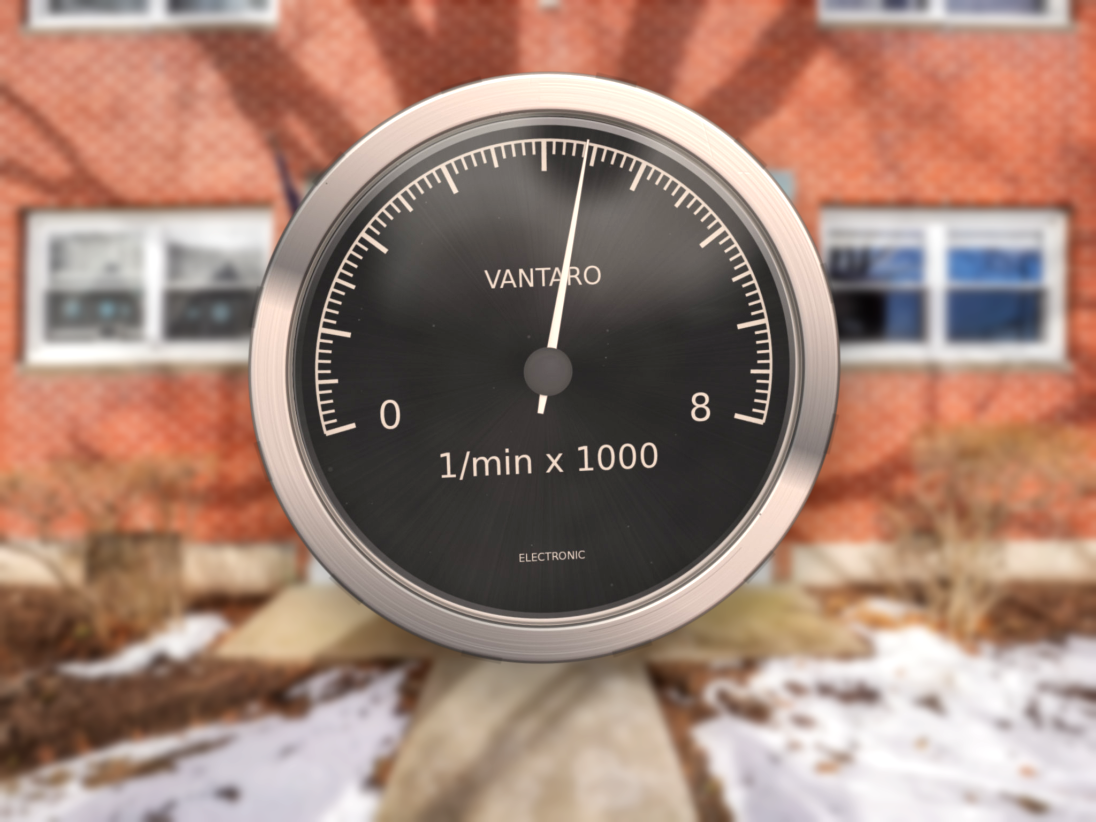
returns 4400rpm
